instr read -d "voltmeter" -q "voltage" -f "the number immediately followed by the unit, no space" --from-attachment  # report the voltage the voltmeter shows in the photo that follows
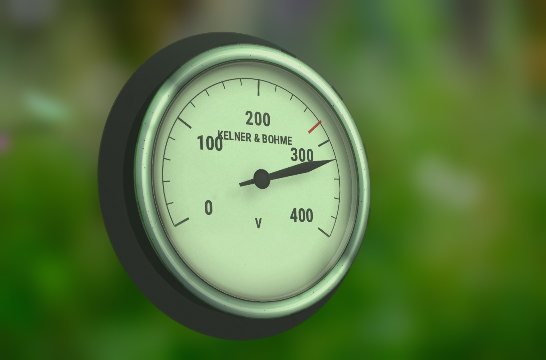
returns 320V
